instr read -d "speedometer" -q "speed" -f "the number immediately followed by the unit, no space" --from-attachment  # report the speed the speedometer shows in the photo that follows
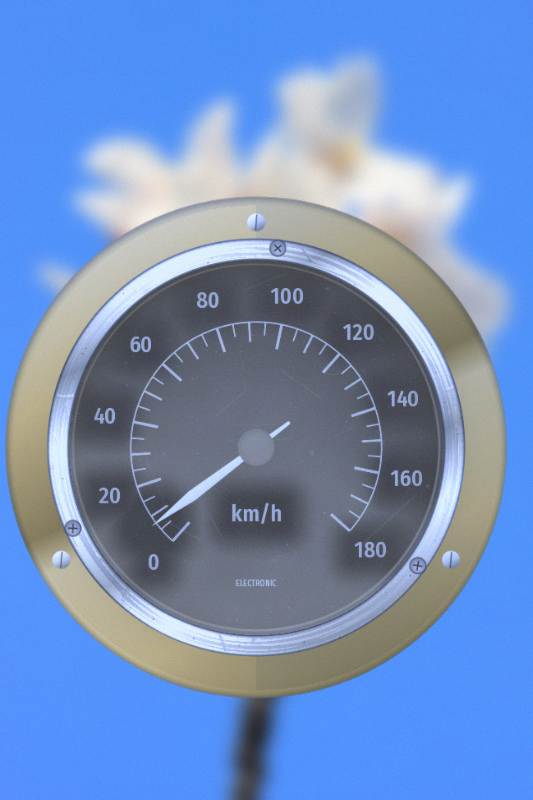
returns 7.5km/h
